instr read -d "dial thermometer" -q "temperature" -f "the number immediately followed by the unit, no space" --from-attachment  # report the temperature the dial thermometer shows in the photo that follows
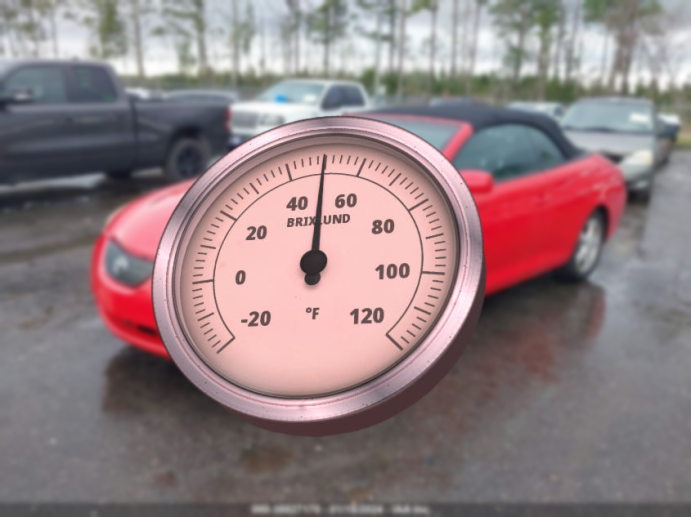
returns 50°F
